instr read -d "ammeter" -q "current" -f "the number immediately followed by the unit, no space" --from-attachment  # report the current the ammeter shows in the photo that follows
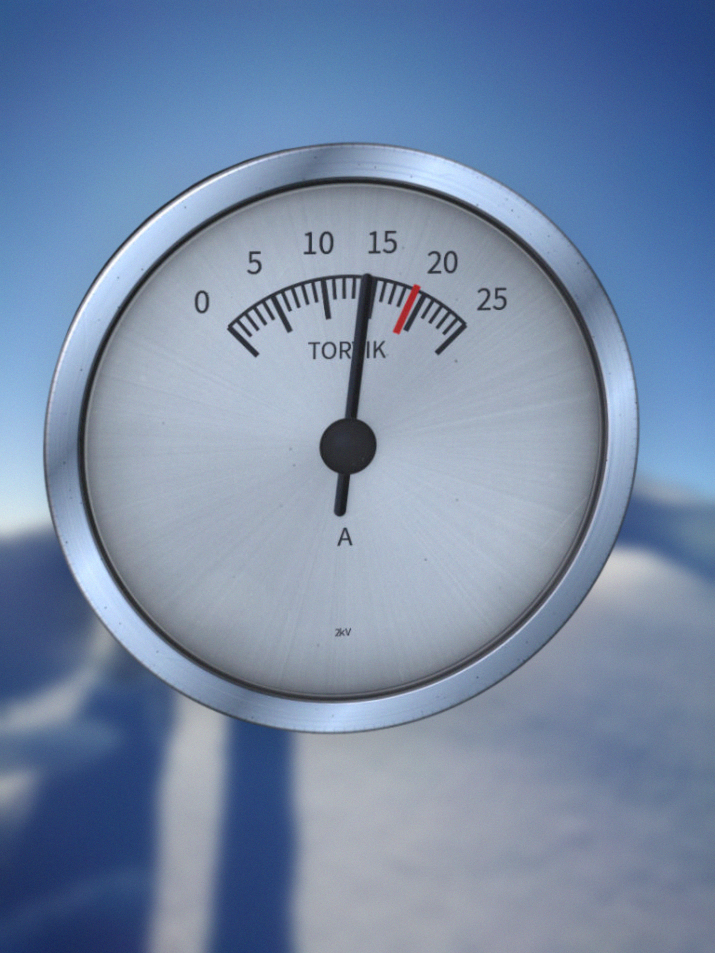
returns 14A
